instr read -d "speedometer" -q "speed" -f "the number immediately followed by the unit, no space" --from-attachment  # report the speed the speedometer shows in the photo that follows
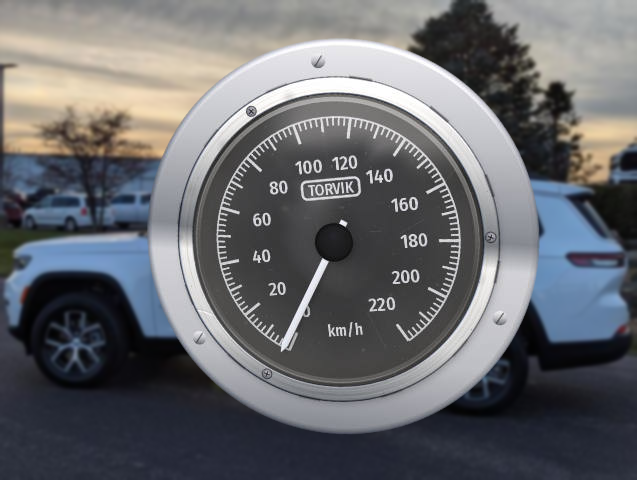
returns 2km/h
